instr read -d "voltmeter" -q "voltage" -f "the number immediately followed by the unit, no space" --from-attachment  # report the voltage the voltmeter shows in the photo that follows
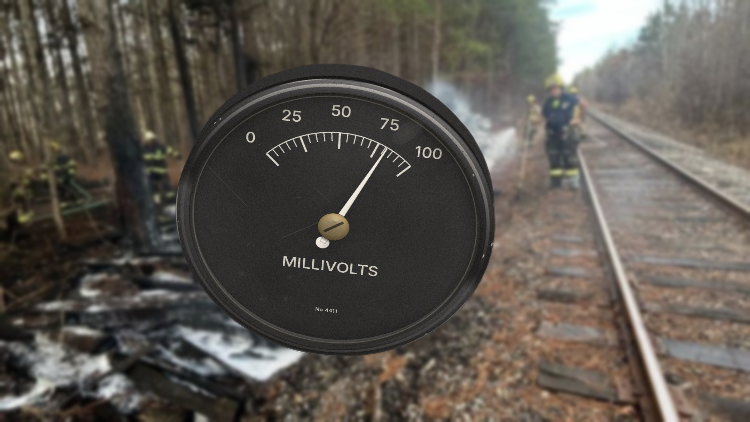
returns 80mV
